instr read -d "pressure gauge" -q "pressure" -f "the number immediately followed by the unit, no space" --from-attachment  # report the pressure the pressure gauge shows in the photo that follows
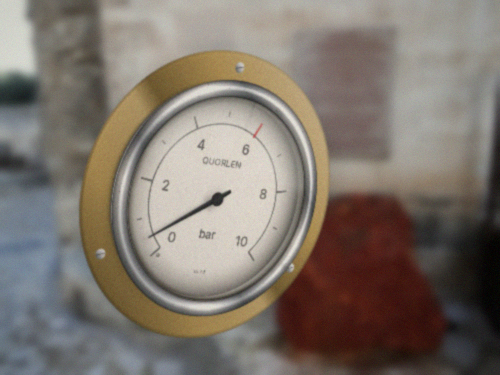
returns 0.5bar
